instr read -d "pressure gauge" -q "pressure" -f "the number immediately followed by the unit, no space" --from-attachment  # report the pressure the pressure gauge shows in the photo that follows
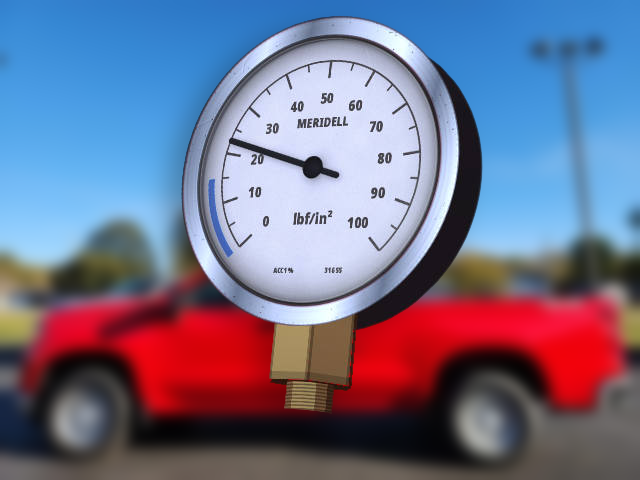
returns 22.5psi
